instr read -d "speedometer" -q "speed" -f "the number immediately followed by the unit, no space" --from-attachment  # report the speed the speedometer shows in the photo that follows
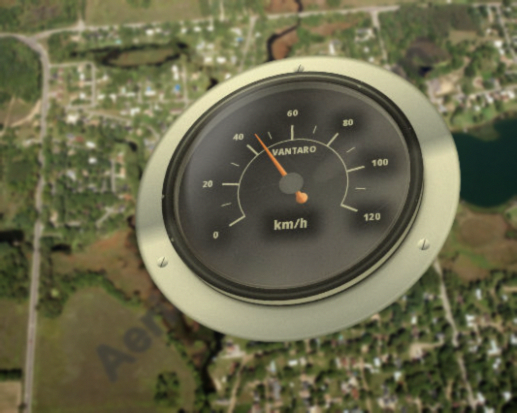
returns 45km/h
